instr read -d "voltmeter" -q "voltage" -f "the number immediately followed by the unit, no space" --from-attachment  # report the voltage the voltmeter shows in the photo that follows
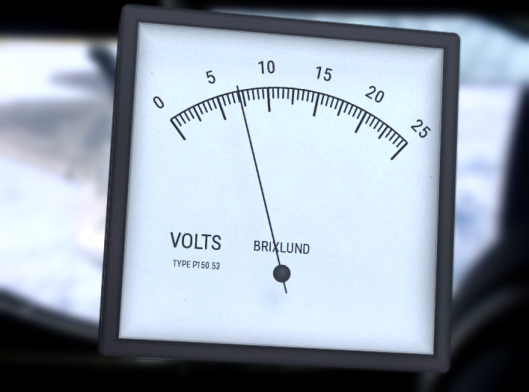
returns 7V
